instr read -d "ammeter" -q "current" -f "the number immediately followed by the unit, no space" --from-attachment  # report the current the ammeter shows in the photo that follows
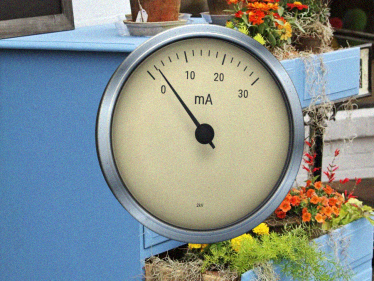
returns 2mA
